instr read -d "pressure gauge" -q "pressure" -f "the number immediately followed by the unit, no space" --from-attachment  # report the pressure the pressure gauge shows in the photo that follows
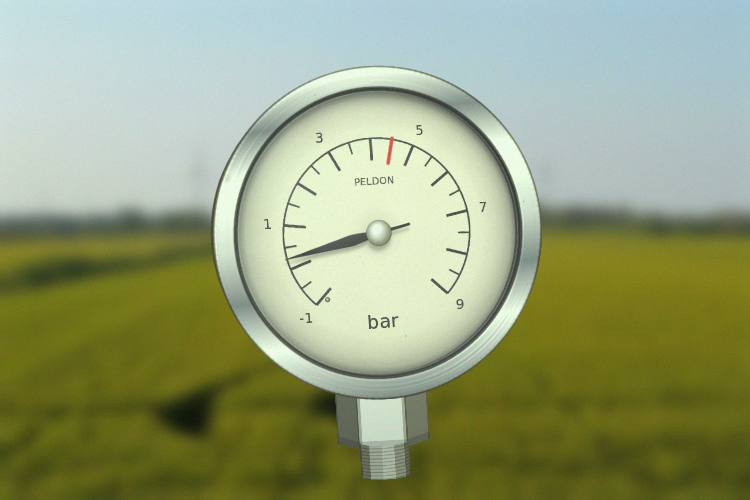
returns 0.25bar
